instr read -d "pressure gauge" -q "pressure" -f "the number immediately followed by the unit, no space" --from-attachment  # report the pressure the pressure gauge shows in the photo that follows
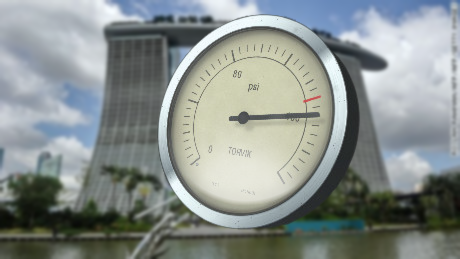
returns 160psi
